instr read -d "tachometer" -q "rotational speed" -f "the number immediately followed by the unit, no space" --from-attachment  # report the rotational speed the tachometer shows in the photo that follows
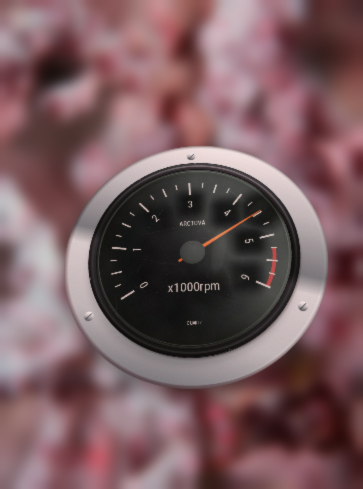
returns 4500rpm
